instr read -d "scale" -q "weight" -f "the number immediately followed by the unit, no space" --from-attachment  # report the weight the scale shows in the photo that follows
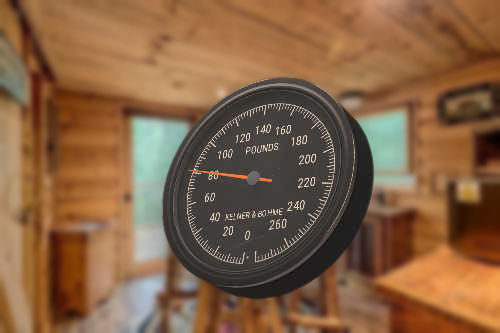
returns 80lb
